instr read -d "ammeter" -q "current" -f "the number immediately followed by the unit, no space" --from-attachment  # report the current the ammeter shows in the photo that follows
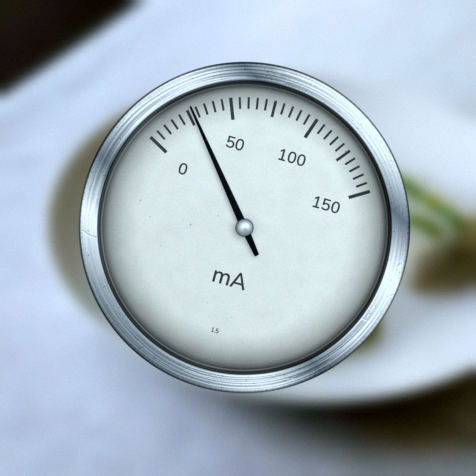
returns 27.5mA
